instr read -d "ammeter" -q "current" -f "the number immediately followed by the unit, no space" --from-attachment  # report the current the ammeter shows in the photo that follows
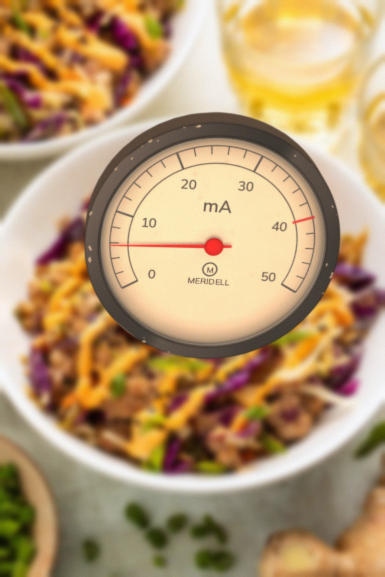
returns 6mA
